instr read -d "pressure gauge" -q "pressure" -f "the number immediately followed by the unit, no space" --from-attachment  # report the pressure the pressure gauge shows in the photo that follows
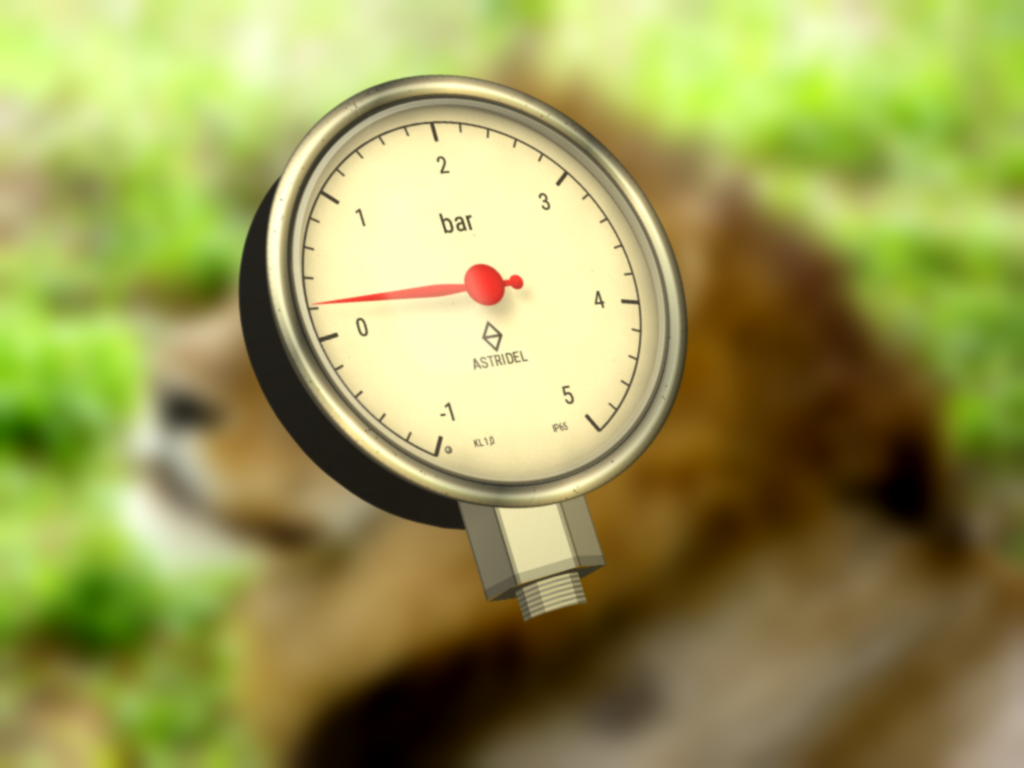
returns 0.2bar
